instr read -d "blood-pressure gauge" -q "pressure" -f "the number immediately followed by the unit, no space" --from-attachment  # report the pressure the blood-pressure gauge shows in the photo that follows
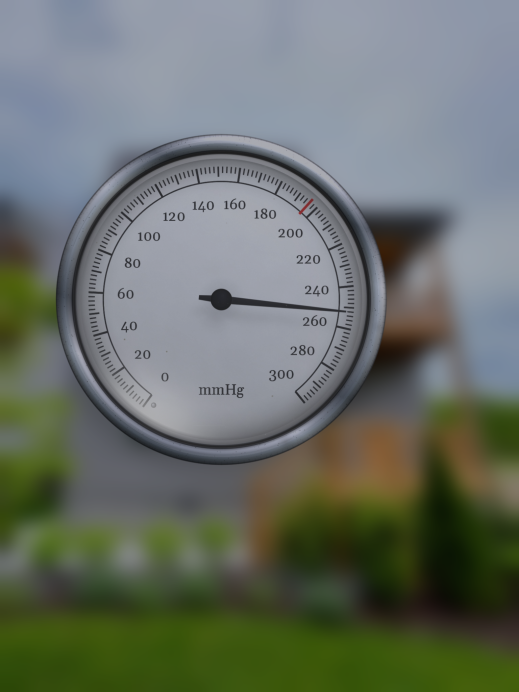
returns 252mmHg
